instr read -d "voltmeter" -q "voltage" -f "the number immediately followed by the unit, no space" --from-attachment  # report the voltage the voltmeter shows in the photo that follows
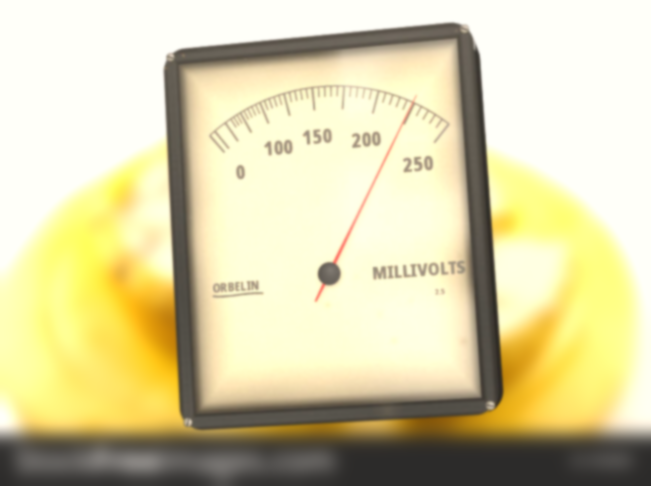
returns 225mV
